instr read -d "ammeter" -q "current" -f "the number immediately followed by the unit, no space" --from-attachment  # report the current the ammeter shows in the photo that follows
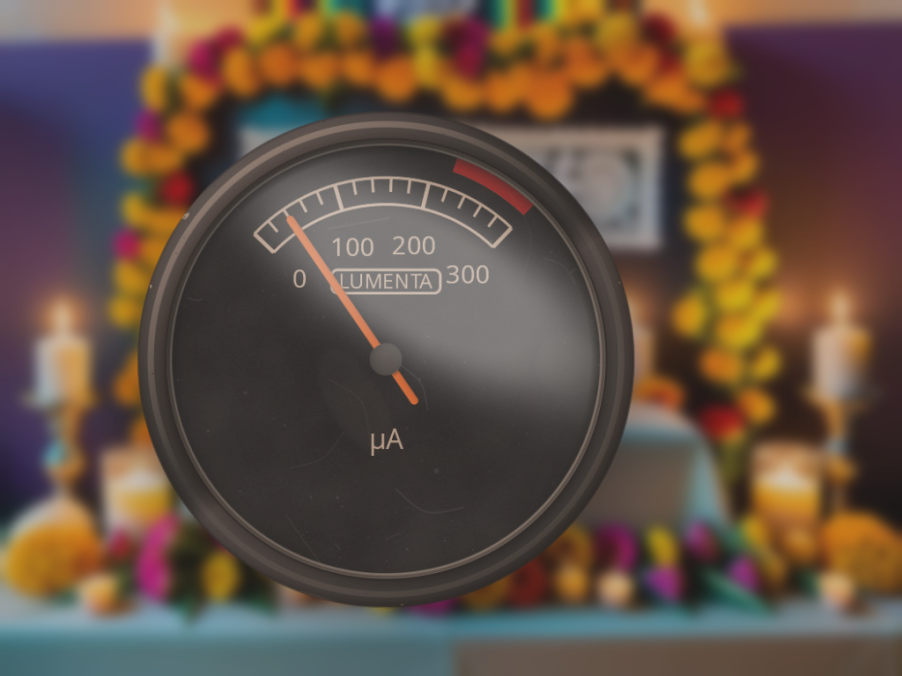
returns 40µA
